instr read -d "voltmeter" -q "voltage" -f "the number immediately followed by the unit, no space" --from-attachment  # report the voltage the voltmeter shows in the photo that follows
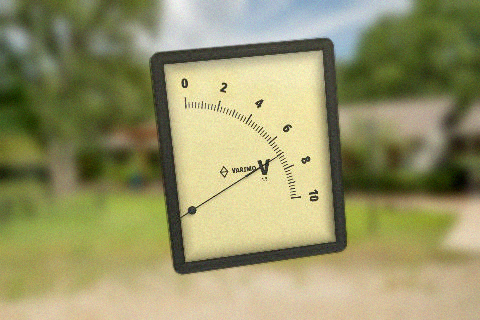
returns 7V
